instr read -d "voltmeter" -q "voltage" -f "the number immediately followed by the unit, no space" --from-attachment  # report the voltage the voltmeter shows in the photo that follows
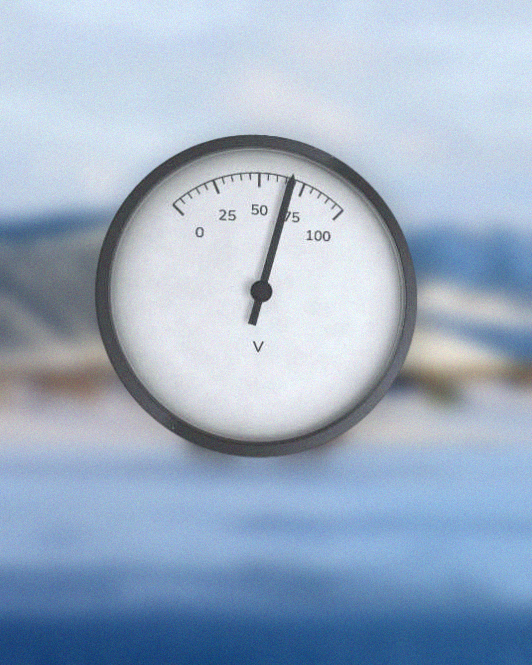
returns 67.5V
